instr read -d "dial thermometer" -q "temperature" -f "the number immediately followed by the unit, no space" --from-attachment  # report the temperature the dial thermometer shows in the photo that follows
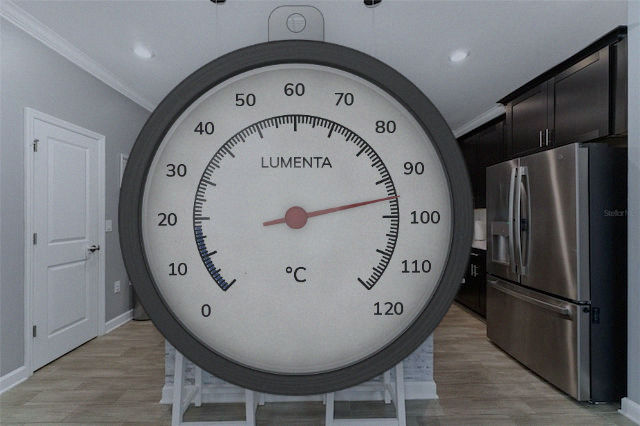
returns 95°C
